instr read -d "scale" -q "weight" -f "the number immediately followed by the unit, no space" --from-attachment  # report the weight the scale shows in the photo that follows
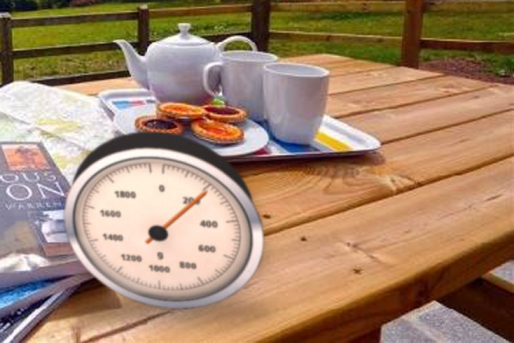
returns 200g
